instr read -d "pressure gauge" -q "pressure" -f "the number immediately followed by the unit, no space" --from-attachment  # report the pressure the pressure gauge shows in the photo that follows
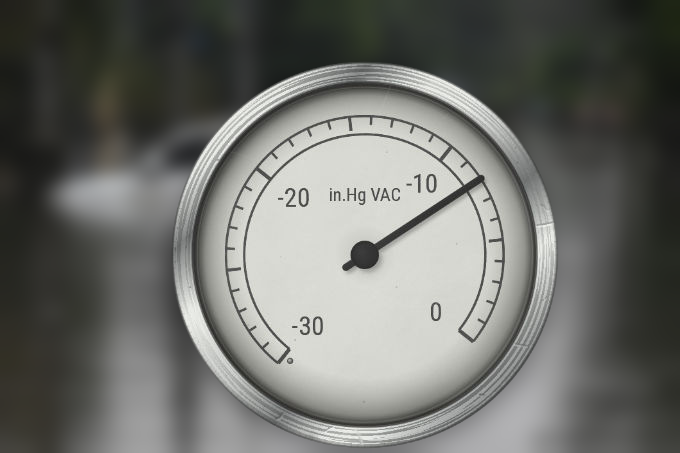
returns -8inHg
